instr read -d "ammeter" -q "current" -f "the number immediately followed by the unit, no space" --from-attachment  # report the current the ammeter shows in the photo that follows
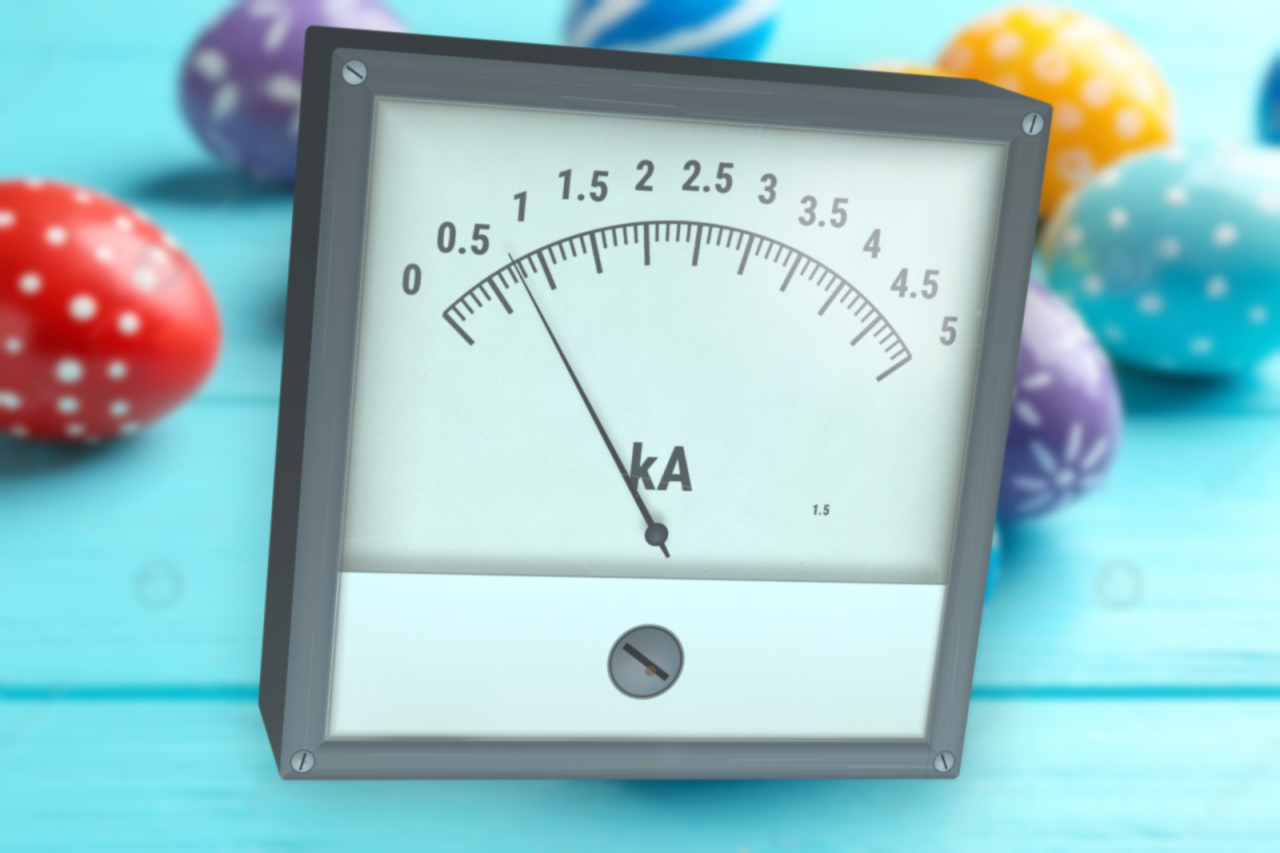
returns 0.75kA
